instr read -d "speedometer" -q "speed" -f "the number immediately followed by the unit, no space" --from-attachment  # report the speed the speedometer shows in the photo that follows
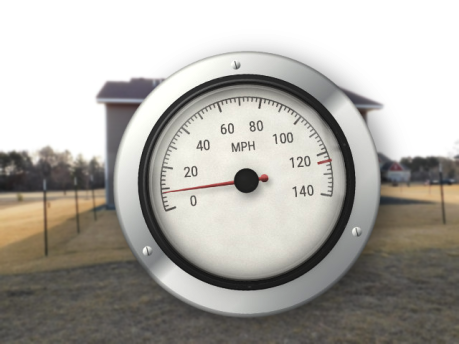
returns 8mph
